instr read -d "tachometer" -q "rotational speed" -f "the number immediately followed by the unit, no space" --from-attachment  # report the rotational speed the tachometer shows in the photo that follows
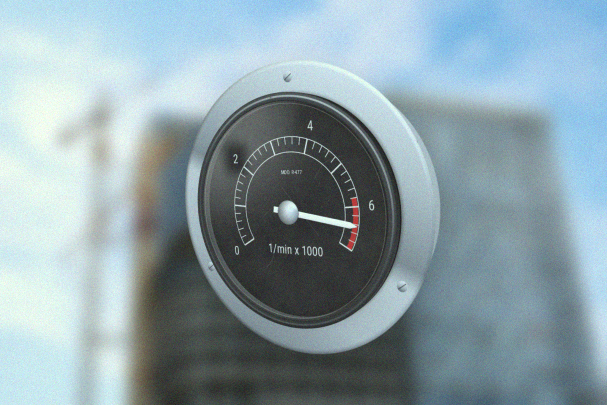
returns 6400rpm
